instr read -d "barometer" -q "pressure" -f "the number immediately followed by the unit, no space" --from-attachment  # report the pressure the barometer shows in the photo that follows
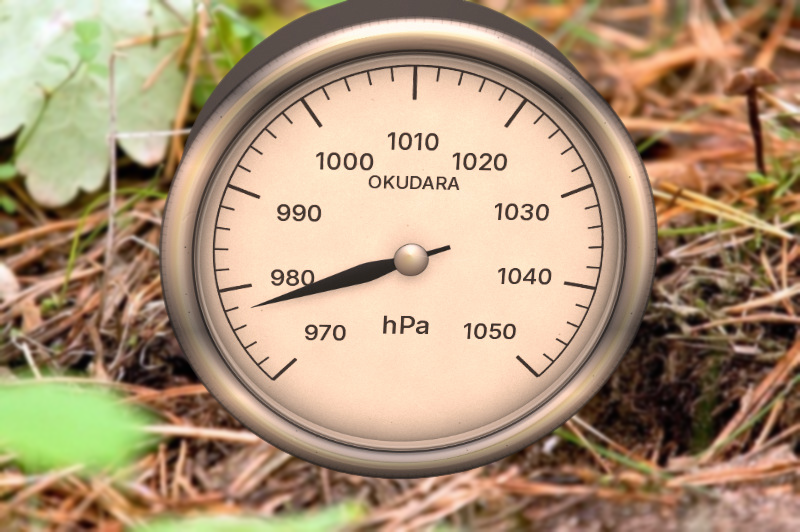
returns 978hPa
